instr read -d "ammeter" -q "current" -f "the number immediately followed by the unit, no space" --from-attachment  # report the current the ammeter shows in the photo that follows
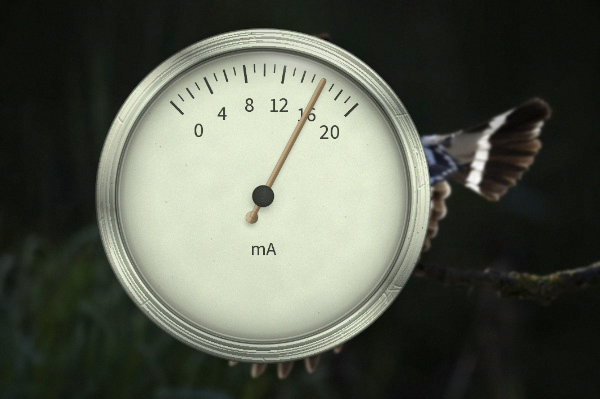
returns 16mA
